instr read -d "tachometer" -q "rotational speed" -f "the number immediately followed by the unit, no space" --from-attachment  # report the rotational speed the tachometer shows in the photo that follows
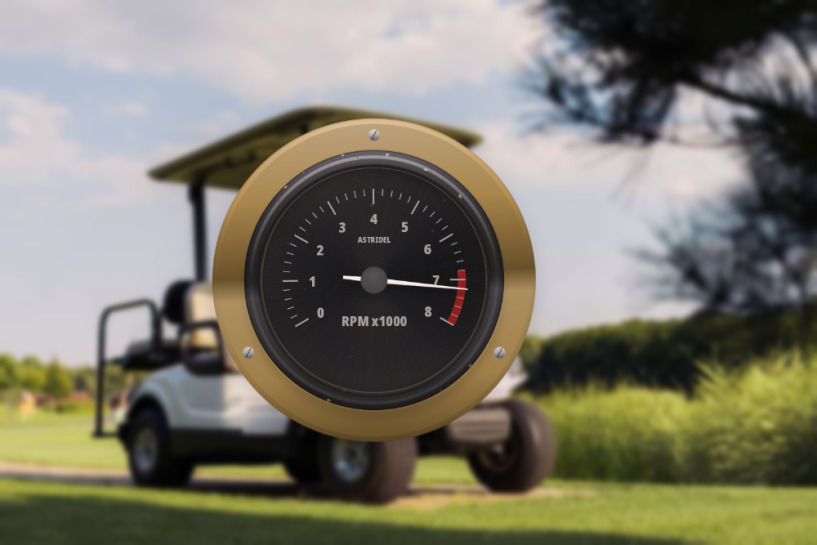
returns 7200rpm
